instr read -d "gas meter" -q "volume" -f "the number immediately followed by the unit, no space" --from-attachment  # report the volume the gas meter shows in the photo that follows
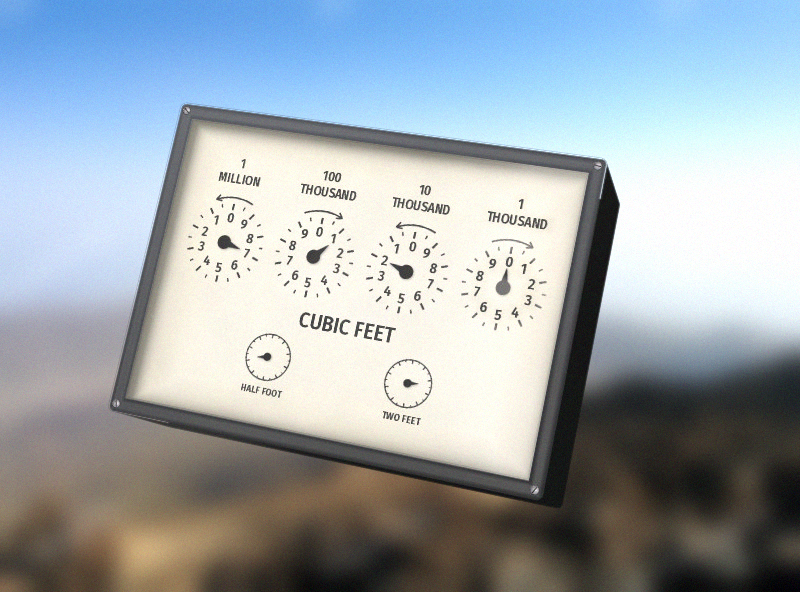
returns 712000ft³
